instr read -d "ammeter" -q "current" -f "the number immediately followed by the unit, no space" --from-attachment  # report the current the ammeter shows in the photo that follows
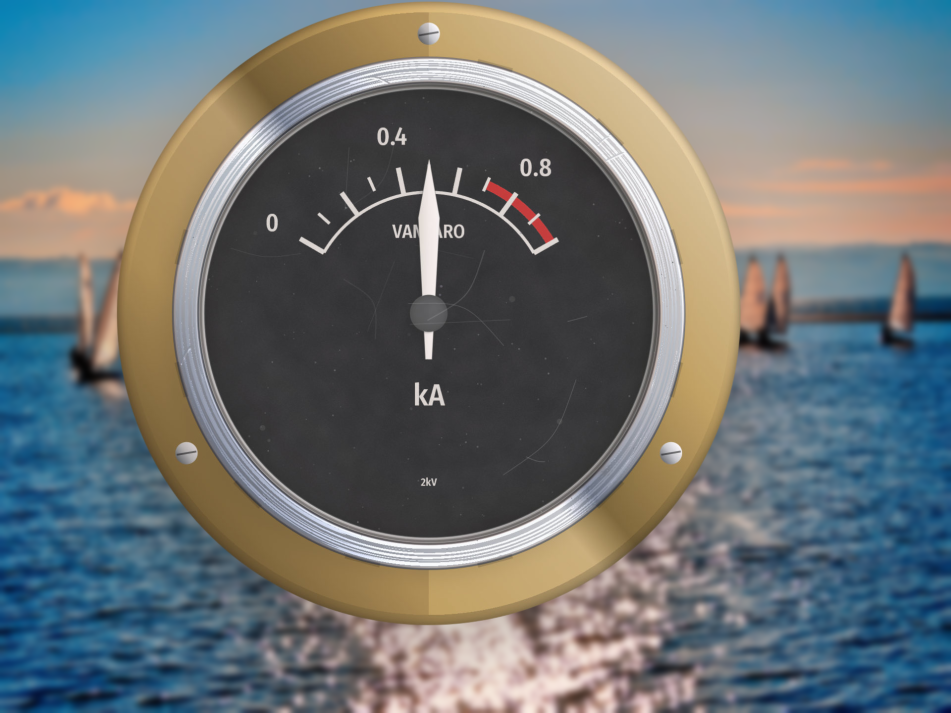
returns 0.5kA
